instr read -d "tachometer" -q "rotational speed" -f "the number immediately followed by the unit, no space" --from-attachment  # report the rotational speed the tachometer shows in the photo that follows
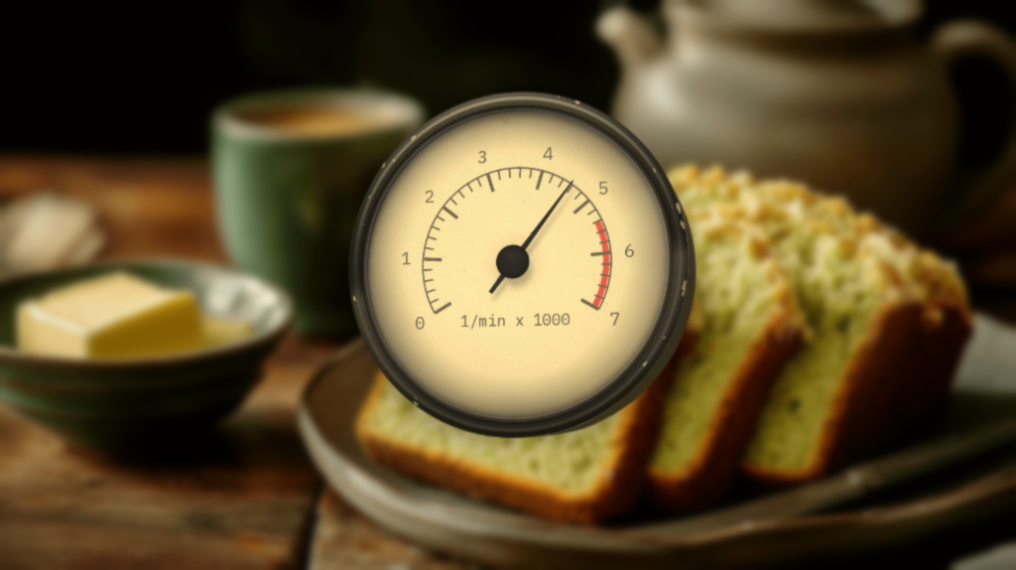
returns 4600rpm
